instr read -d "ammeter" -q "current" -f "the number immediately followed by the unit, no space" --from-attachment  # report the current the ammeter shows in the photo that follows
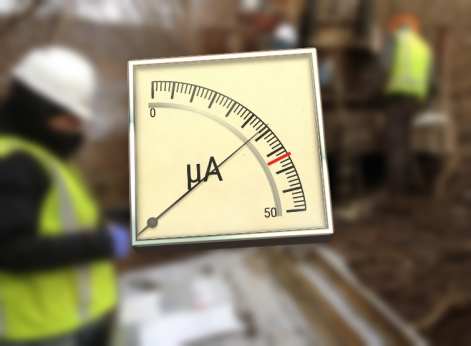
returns 29µA
